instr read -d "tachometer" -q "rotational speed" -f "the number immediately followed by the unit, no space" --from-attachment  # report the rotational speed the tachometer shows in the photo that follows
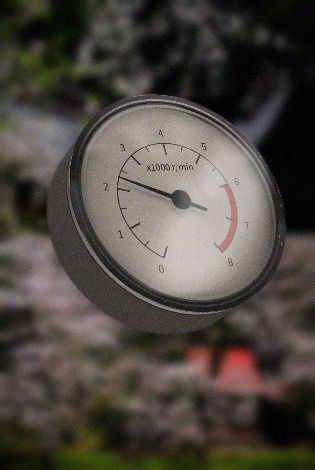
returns 2250rpm
